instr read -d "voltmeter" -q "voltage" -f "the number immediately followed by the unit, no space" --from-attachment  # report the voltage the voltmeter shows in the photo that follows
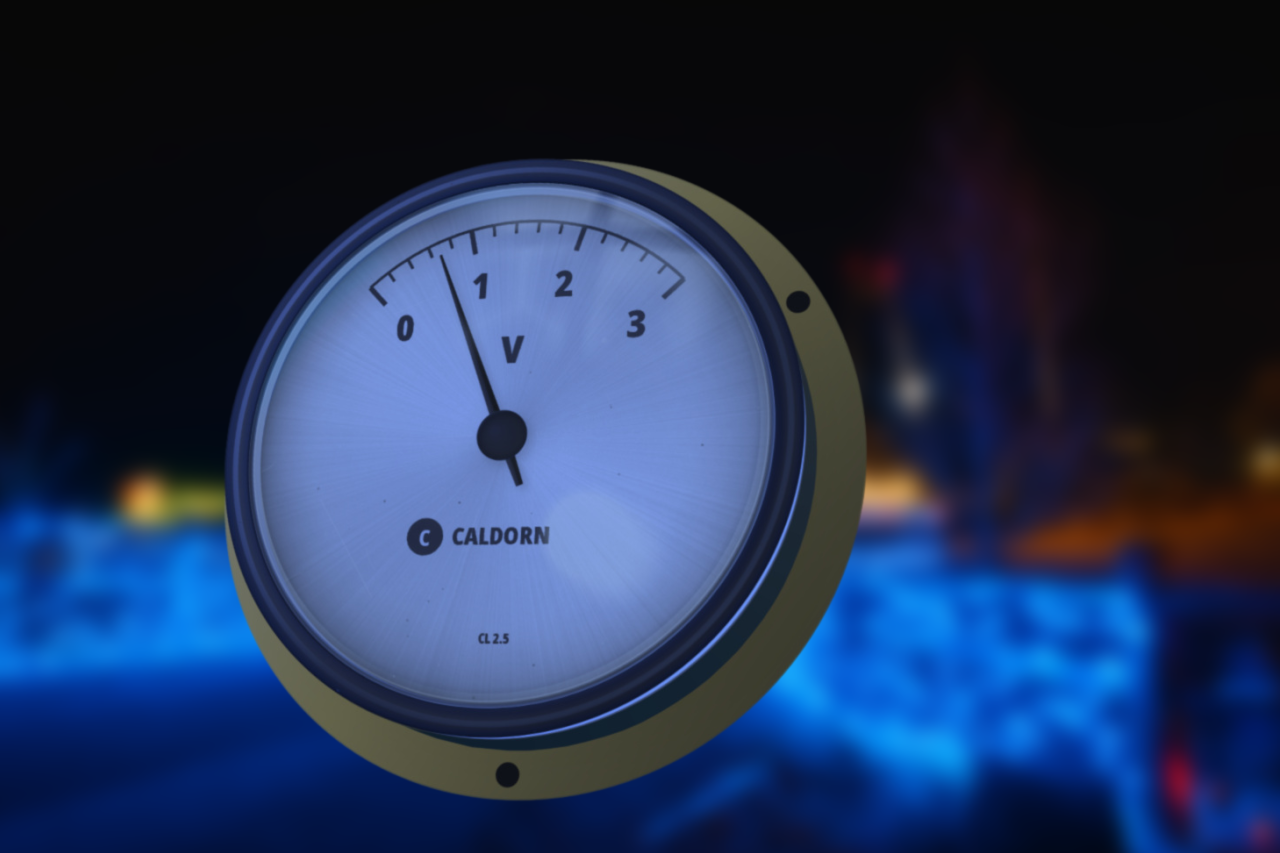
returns 0.7V
